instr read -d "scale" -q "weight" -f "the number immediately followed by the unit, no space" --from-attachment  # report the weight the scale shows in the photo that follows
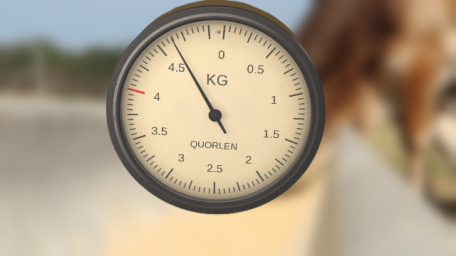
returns 4.65kg
